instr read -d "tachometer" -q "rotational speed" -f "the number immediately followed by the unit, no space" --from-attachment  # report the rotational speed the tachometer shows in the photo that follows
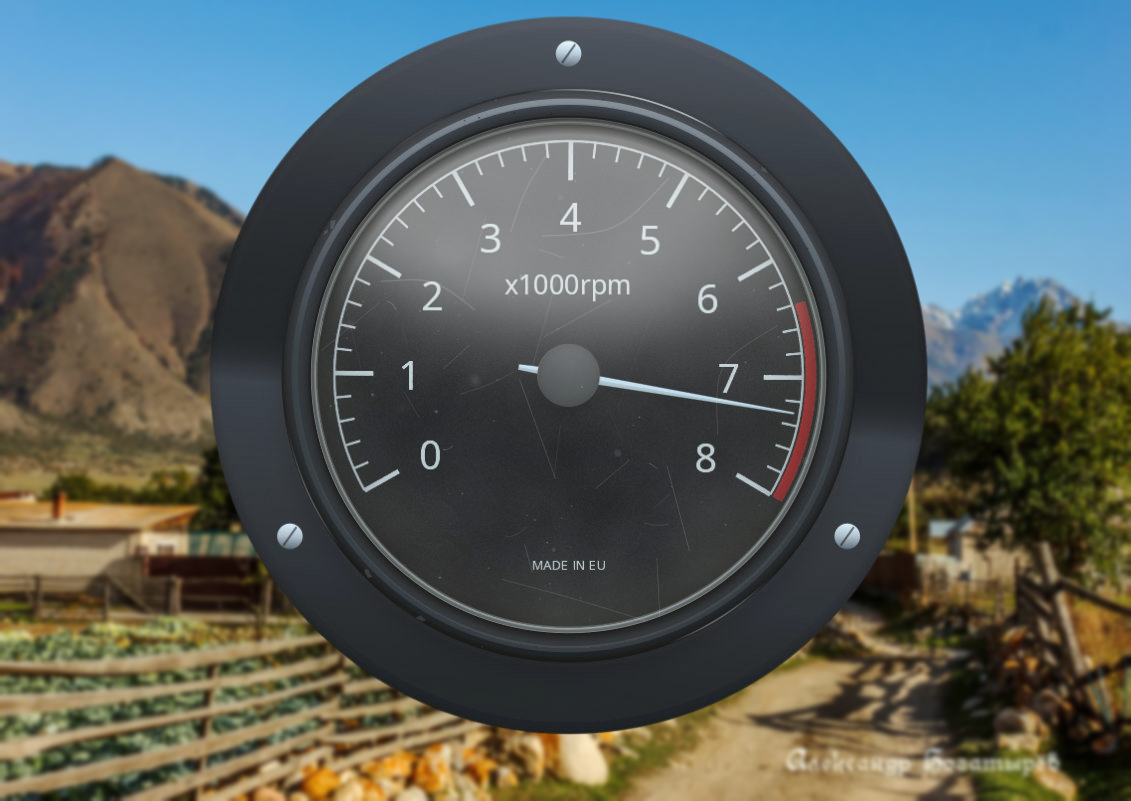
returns 7300rpm
